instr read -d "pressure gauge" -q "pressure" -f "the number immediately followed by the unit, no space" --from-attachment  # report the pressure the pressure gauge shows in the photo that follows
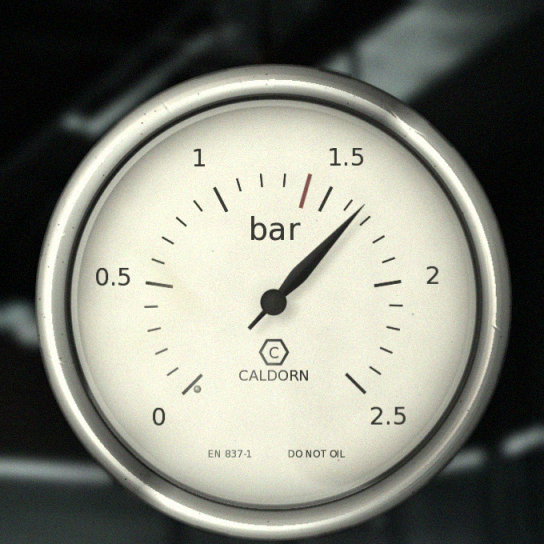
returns 1.65bar
